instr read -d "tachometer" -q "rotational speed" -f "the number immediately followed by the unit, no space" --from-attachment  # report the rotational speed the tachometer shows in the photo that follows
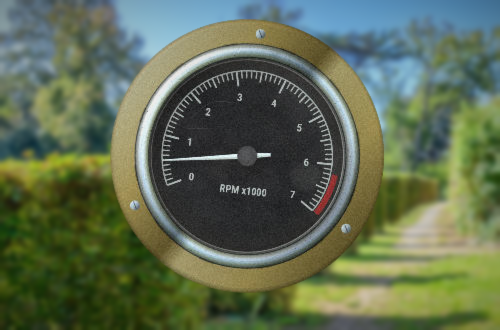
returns 500rpm
